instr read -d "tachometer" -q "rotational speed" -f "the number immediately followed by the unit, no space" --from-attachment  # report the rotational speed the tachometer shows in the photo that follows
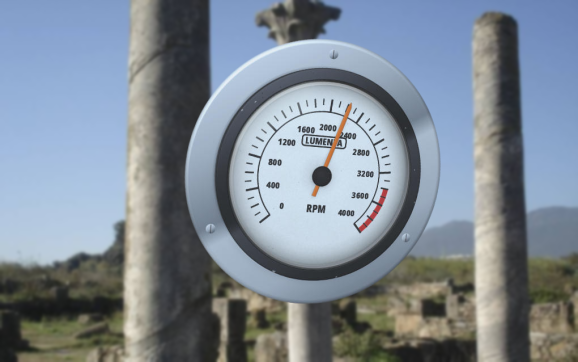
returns 2200rpm
